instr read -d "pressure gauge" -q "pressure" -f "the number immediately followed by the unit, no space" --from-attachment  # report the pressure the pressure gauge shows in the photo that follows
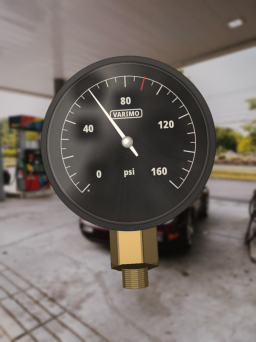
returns 60psi
